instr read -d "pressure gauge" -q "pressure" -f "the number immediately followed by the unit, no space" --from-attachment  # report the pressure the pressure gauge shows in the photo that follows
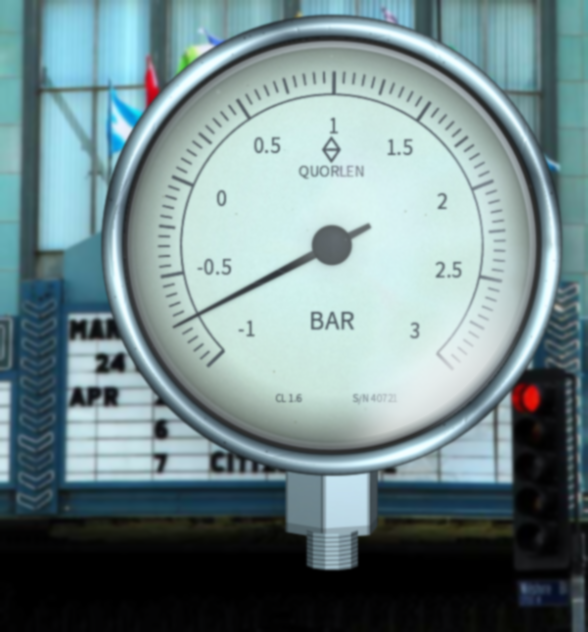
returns -0.75bar
